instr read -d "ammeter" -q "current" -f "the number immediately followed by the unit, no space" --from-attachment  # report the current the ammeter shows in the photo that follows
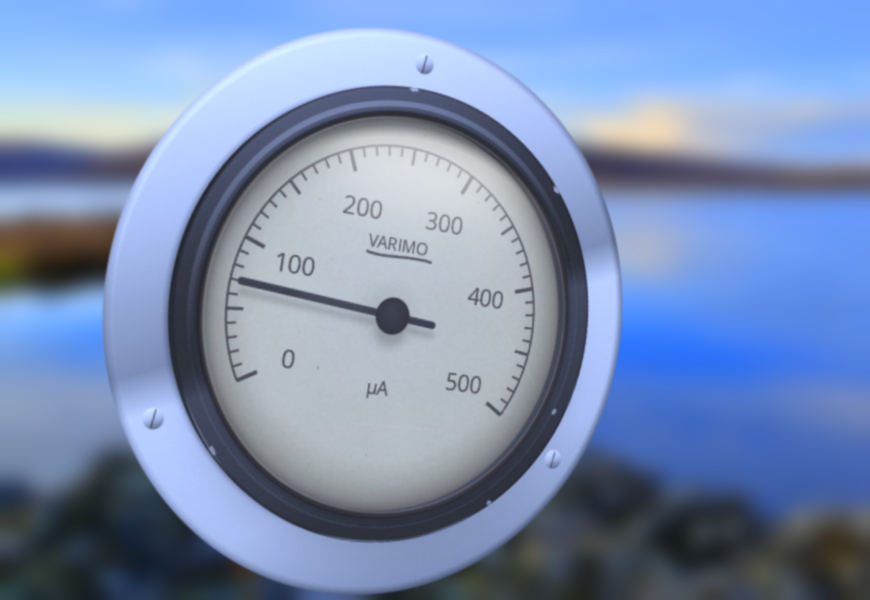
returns 70µA
